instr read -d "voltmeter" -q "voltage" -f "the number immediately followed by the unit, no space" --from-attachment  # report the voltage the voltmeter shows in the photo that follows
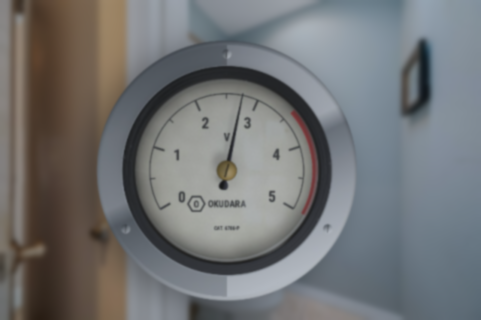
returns 2.75V
